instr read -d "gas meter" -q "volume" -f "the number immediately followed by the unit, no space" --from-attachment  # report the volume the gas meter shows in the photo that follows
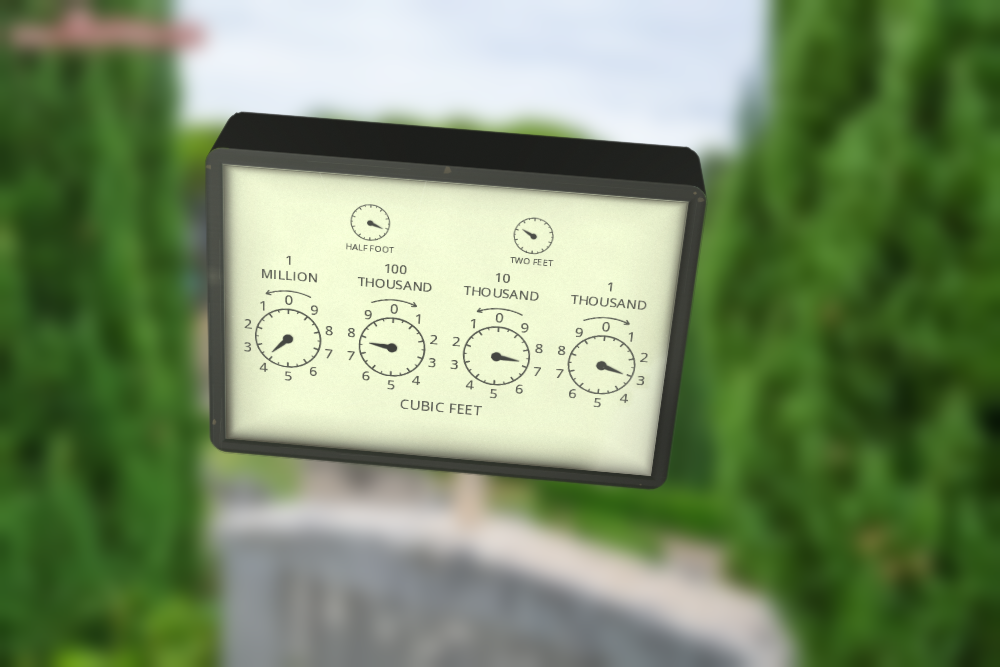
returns 377300ft³
